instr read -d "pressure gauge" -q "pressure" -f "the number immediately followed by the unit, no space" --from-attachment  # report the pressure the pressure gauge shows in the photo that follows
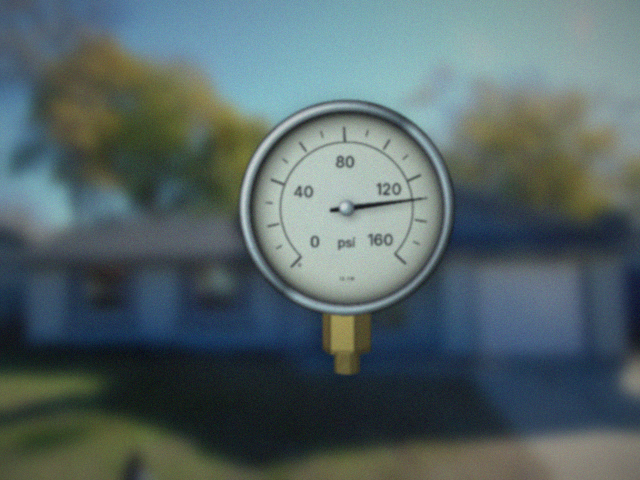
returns 130psi
